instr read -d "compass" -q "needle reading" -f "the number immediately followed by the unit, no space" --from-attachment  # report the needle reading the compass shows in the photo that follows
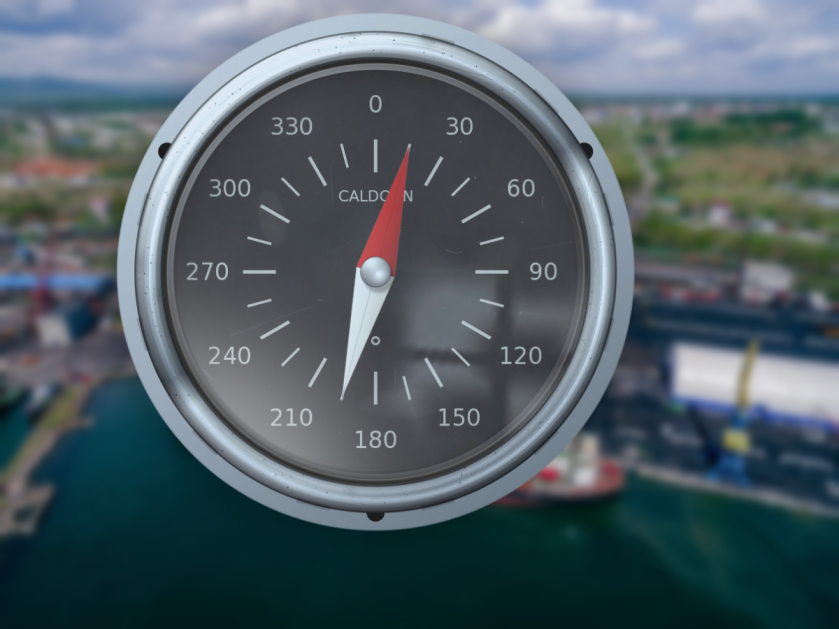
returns 15°
